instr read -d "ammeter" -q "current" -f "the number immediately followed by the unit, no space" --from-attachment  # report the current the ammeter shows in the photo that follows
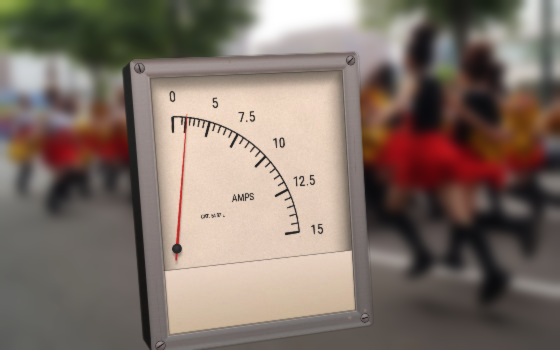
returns 2.5A
